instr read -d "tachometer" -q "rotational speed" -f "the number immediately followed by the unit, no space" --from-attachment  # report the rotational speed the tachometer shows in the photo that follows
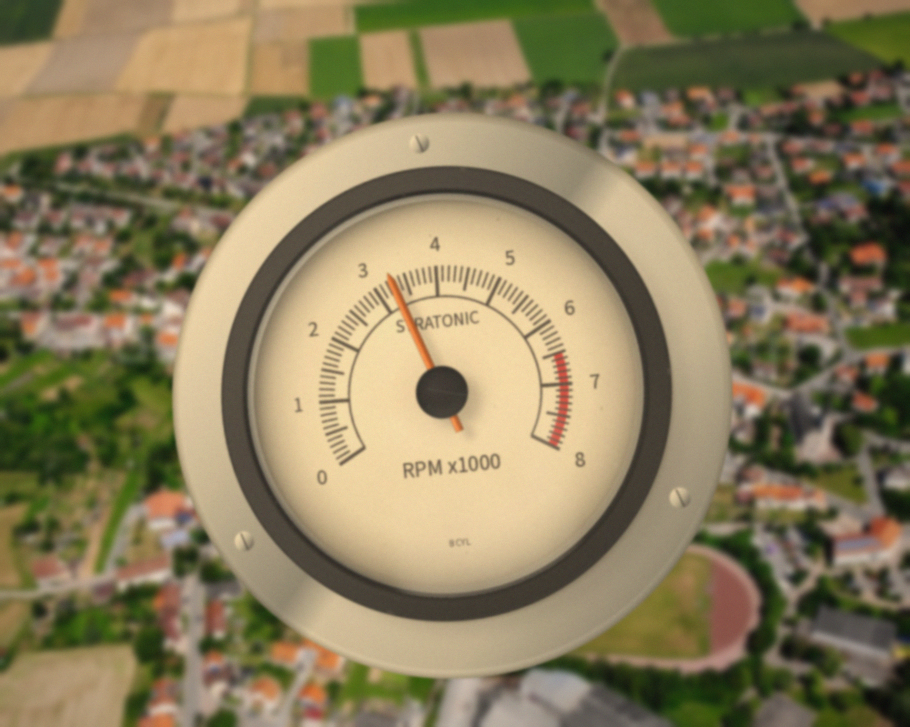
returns 3300rpm
